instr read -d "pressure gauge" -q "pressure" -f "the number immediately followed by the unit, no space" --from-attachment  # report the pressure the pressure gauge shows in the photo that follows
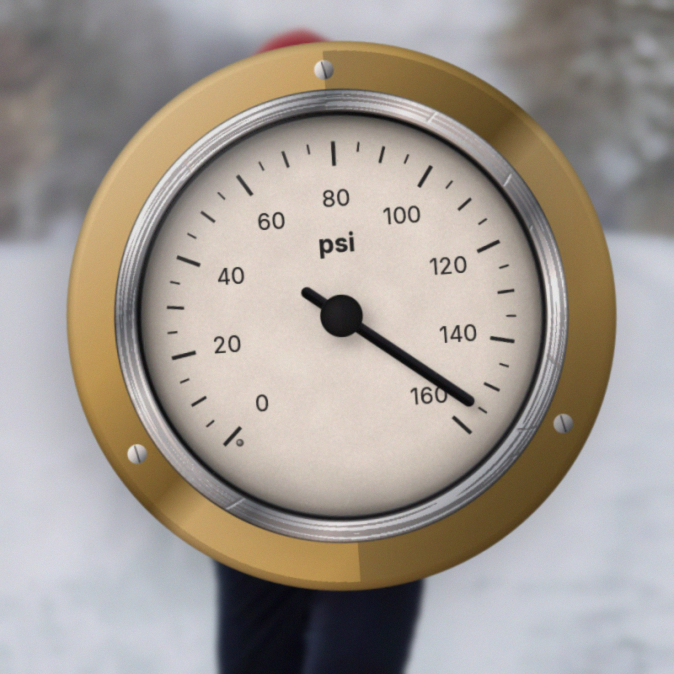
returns 155psi
